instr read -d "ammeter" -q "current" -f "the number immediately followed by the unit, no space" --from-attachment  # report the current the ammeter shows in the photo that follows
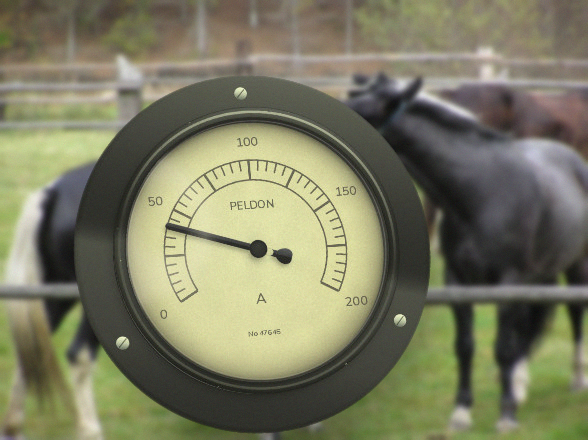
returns 40A
